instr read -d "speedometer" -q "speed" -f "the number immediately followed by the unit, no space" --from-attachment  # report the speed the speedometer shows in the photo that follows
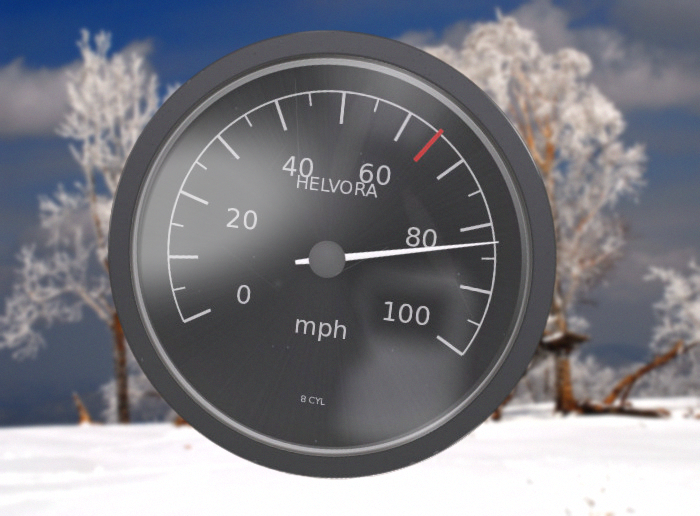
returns 82.5mph
